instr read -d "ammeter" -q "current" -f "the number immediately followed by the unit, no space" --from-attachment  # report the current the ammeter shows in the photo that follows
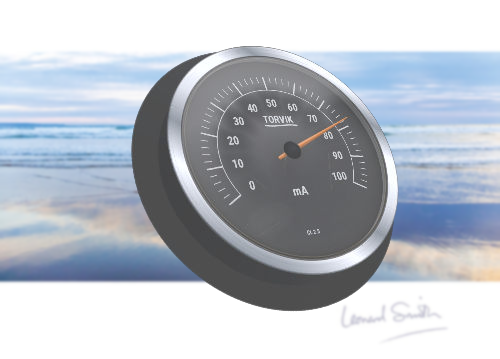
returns 78mA
